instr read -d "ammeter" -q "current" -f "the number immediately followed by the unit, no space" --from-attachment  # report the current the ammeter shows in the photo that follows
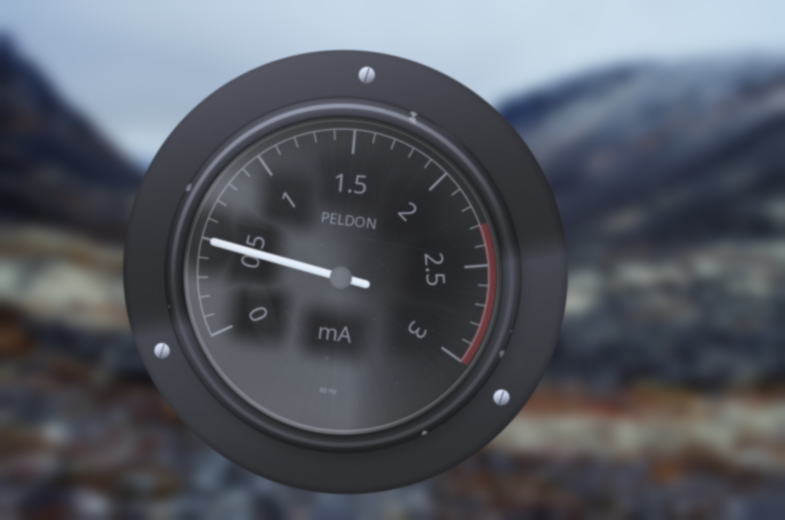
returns 0.5mA
